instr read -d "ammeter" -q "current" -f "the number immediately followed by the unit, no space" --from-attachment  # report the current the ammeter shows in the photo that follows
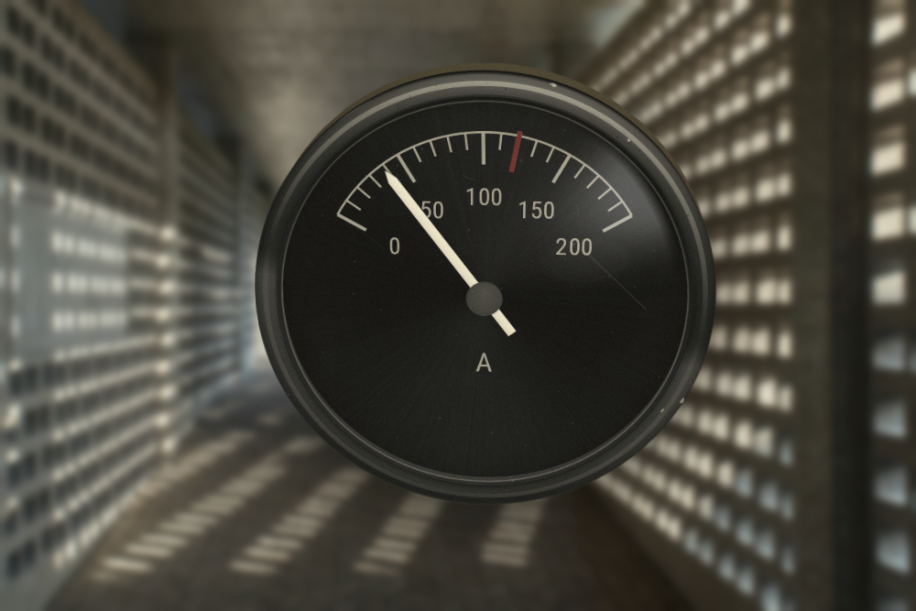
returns 40A
